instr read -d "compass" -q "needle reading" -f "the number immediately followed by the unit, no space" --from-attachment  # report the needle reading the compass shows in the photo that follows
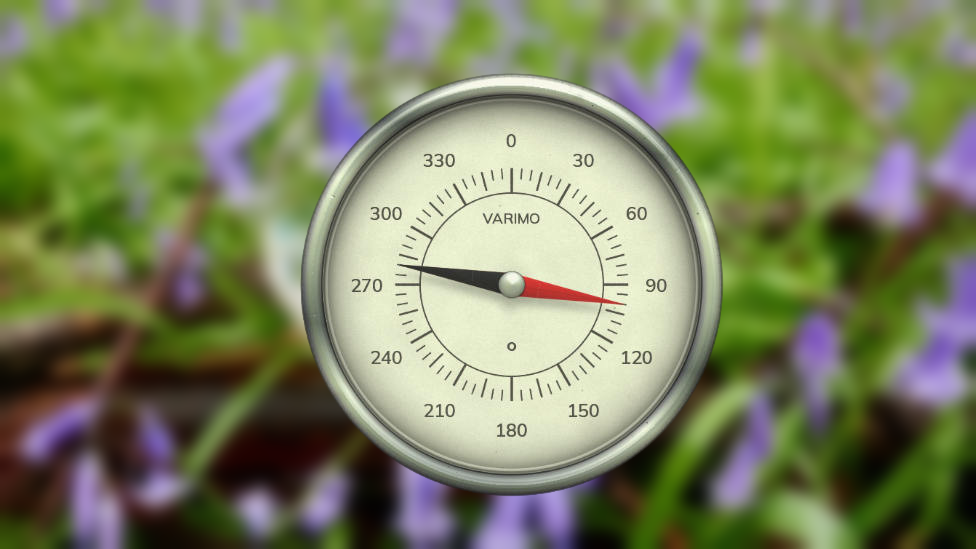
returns 100°
